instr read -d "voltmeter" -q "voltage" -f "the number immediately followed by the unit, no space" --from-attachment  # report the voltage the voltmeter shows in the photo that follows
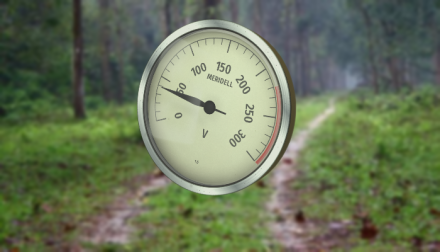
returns 40V
